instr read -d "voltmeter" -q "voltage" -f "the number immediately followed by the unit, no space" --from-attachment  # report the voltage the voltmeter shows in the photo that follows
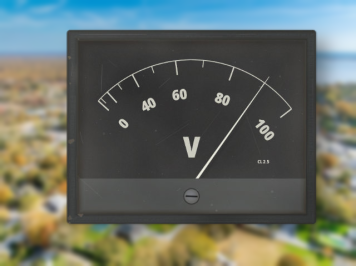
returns 90V
